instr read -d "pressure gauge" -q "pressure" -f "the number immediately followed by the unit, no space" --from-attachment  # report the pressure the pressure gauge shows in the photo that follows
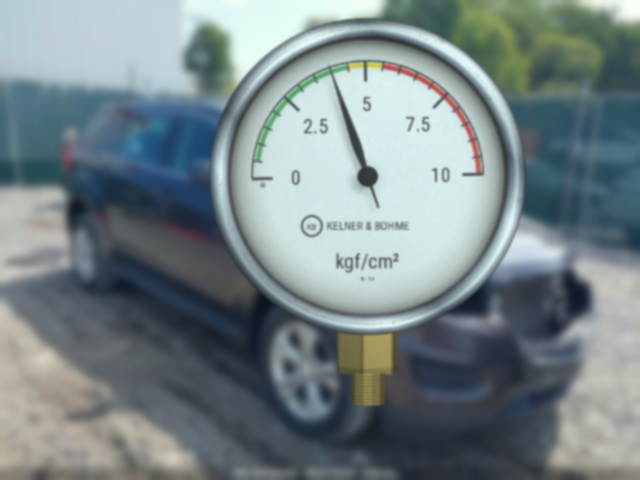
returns 4kg/cm²
